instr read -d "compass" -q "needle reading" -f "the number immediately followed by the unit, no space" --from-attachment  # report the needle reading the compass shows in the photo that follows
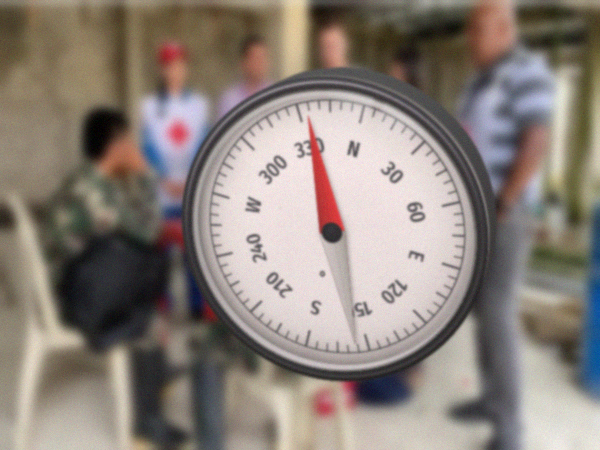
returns 335°
